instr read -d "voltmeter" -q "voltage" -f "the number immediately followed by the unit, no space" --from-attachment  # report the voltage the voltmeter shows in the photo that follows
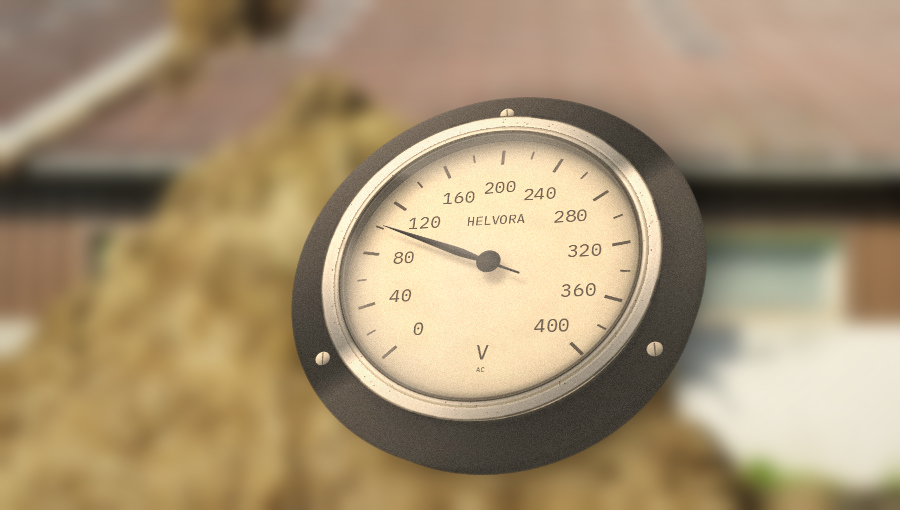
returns 100V
